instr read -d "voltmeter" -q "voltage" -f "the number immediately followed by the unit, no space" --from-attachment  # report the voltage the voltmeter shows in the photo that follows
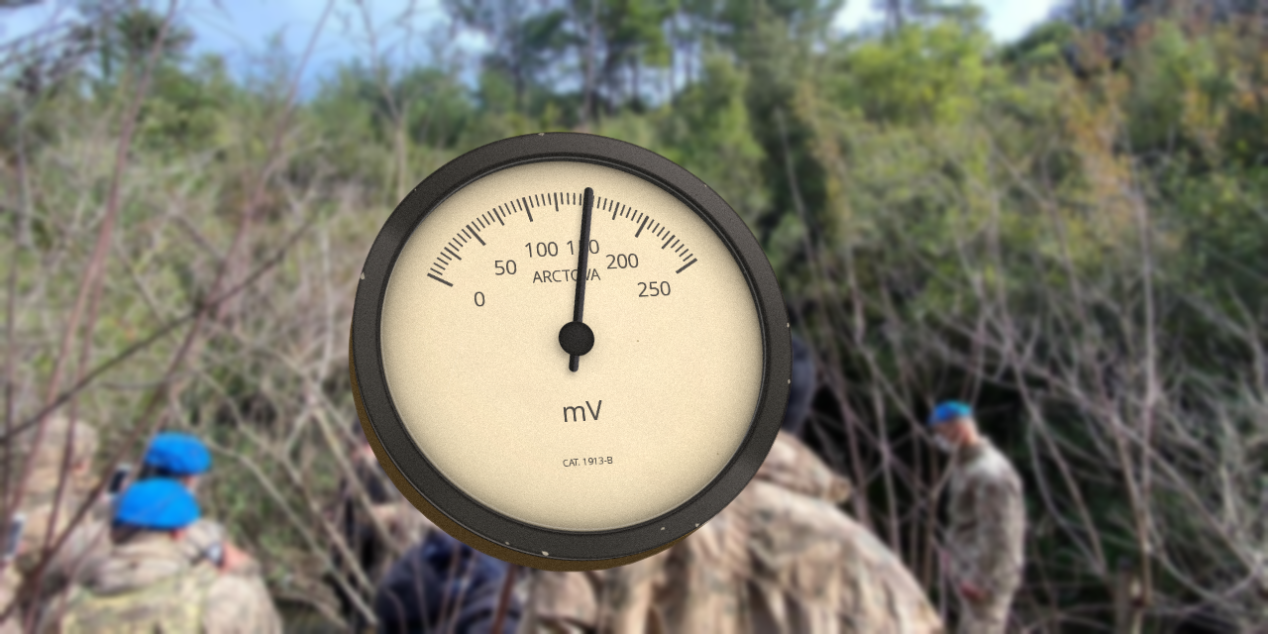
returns 150mV
